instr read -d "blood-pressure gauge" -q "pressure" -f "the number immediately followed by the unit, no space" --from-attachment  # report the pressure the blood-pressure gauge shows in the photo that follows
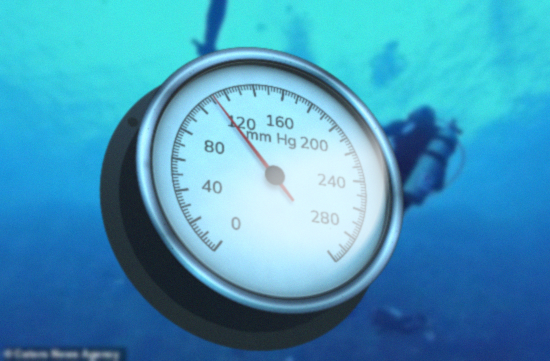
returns 110mmHg
